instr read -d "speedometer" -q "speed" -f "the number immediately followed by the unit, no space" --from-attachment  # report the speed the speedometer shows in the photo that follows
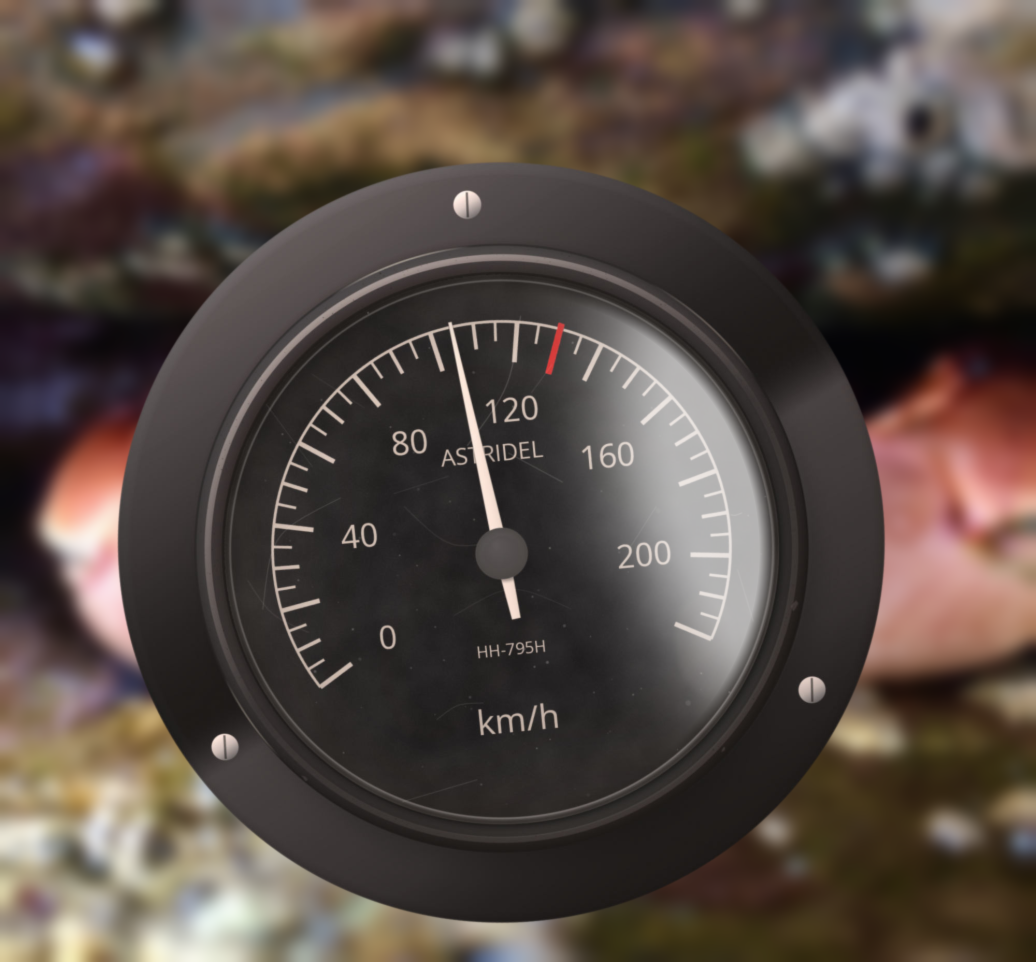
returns 105km/h
